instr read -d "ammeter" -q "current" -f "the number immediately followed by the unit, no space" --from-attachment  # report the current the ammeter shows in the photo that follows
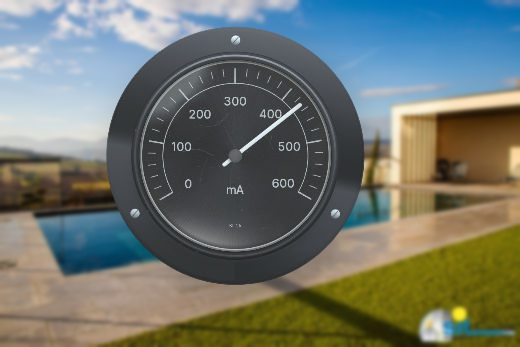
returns 430mA
